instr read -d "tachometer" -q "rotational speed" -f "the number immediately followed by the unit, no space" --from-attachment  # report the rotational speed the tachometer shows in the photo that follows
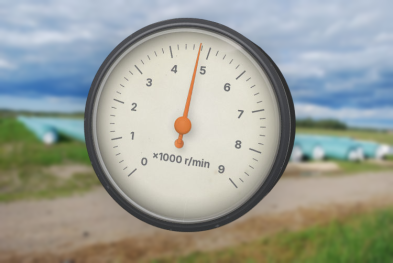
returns 4800rpm
